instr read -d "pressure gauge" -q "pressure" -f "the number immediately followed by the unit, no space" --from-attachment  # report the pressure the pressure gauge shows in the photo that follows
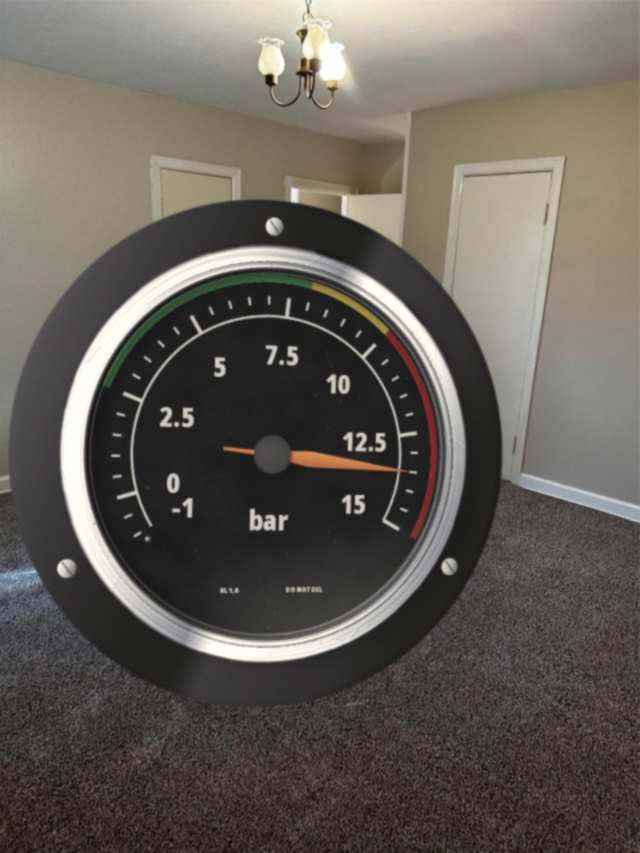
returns 13.5bar
